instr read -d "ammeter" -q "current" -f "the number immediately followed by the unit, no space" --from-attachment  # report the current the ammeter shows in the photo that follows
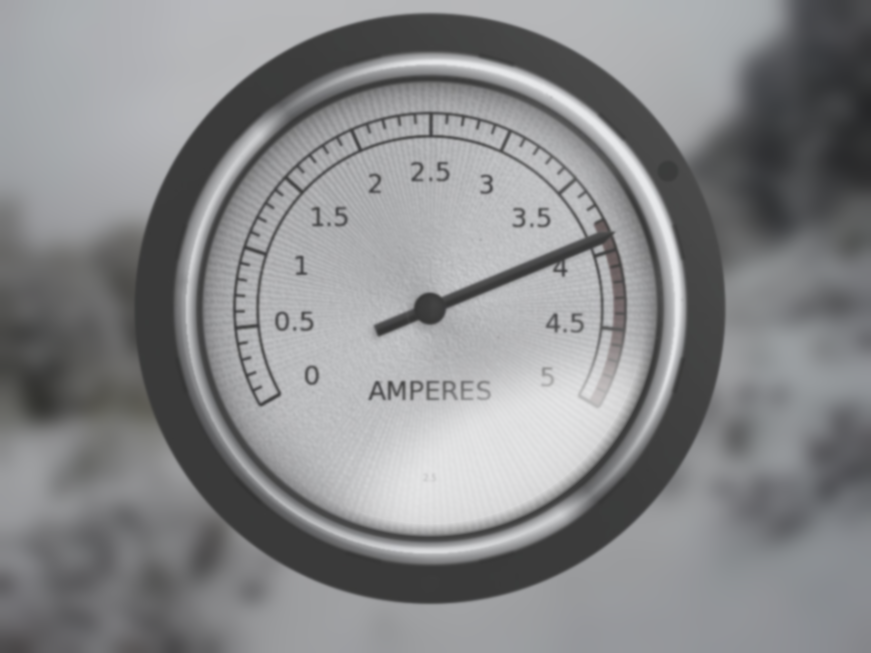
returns 3.9A
